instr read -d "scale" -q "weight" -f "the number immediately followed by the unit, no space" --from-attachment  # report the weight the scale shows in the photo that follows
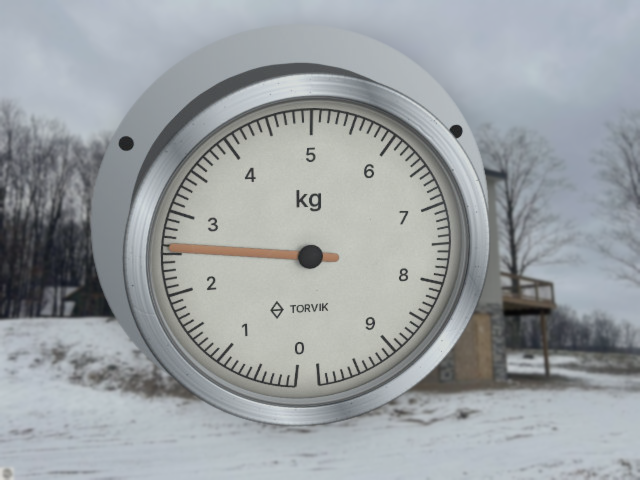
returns 2.6kg
